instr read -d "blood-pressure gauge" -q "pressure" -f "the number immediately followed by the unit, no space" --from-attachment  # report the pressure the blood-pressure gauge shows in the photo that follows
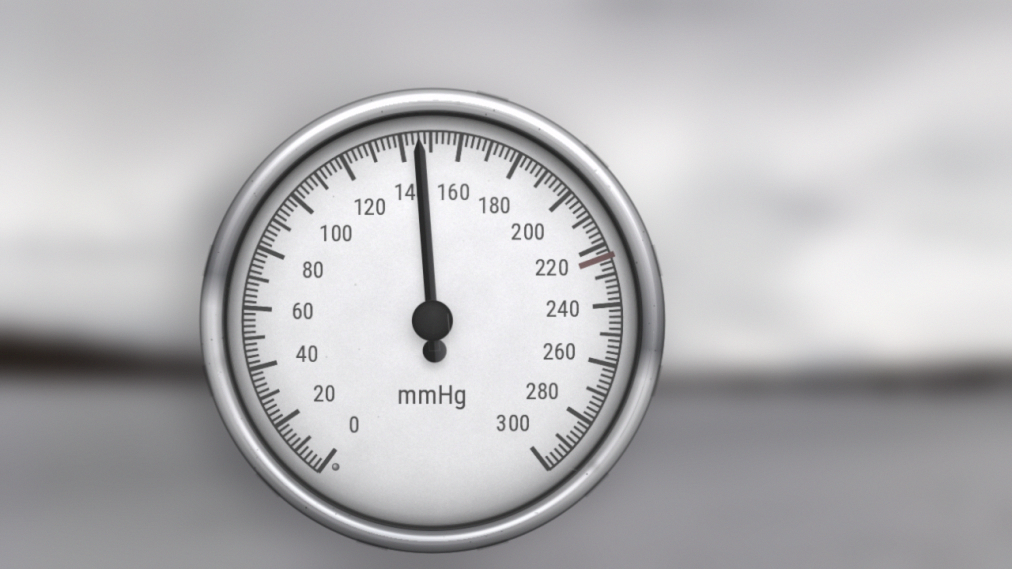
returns 146mmHg
